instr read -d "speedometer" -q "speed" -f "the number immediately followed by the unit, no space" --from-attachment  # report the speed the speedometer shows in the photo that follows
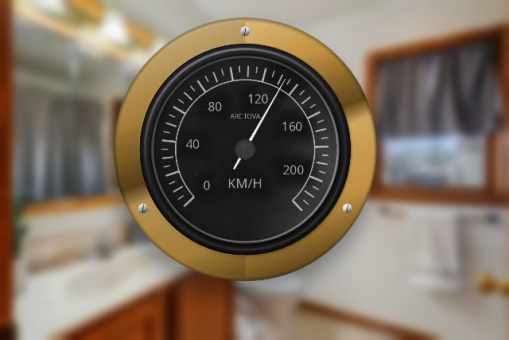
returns 132.5km/h
